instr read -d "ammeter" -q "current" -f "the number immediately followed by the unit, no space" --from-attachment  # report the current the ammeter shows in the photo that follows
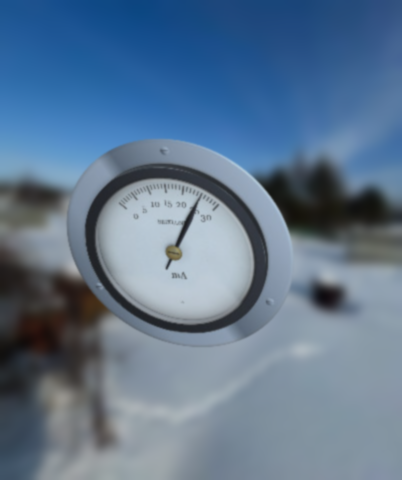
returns 25mA
